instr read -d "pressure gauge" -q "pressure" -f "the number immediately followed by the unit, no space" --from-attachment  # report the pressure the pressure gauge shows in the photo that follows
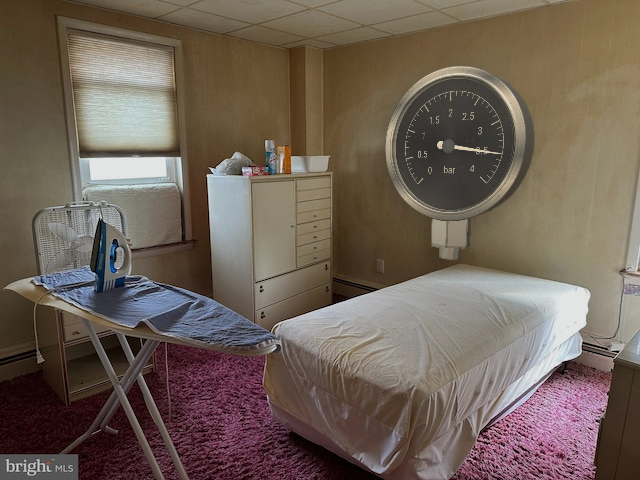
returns 3.5bar
